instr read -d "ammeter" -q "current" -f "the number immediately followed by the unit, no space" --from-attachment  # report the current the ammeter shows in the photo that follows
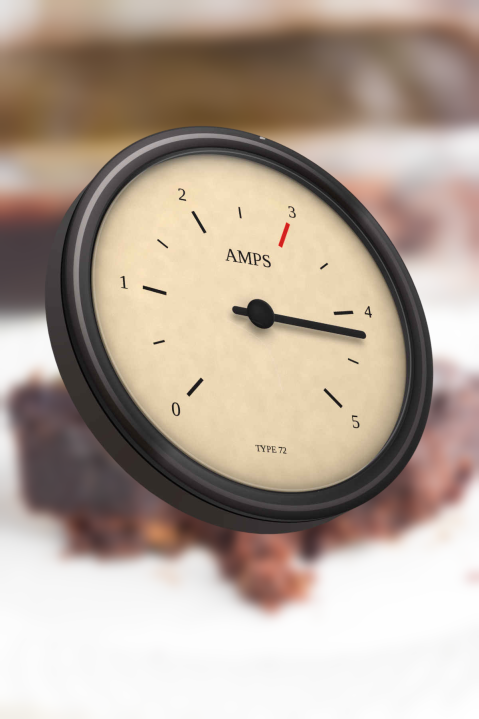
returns 4.25A
